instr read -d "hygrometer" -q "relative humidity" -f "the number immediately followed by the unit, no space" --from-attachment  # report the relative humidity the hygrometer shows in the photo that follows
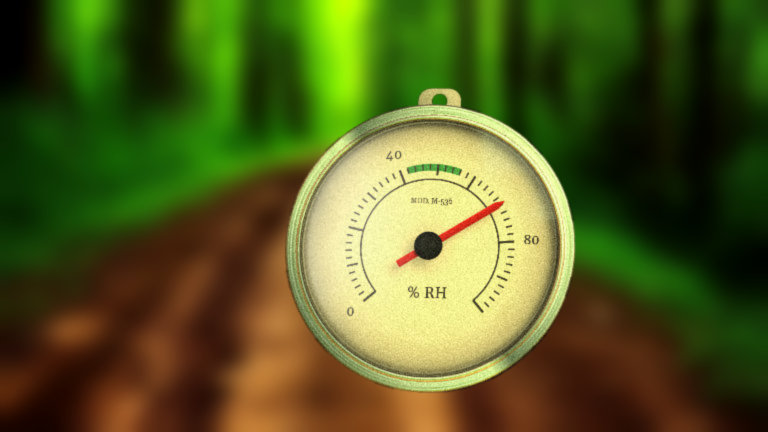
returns 70%
